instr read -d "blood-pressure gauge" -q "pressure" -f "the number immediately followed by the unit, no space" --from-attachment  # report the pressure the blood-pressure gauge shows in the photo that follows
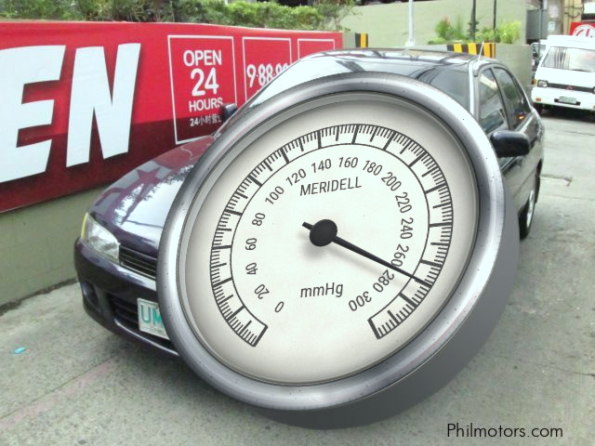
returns 270mmHg
